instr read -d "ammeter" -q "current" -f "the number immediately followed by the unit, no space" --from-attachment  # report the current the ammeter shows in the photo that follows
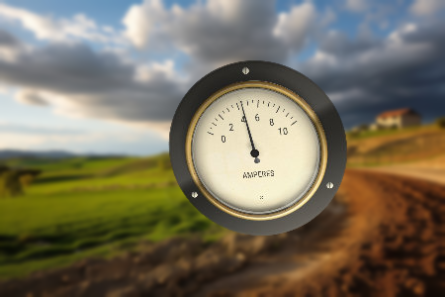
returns 4.5A
